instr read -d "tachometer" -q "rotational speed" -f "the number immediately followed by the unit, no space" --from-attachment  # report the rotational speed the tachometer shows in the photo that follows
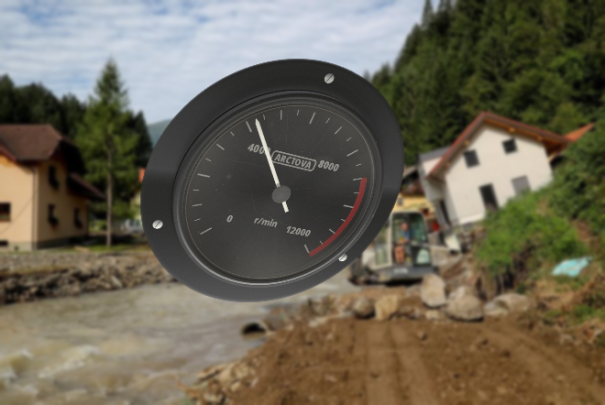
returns 4250rpm
